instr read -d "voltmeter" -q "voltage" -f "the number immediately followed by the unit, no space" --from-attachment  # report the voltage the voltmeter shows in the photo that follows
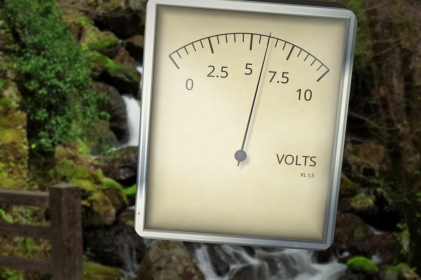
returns 6V
